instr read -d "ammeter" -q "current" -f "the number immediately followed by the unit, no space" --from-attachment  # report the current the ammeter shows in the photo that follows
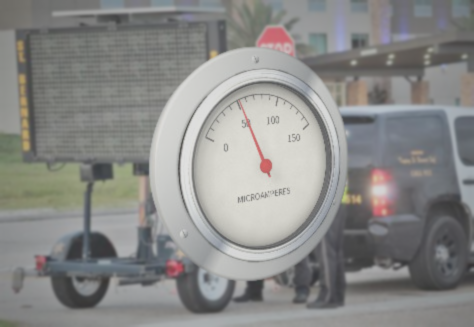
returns 50µA
